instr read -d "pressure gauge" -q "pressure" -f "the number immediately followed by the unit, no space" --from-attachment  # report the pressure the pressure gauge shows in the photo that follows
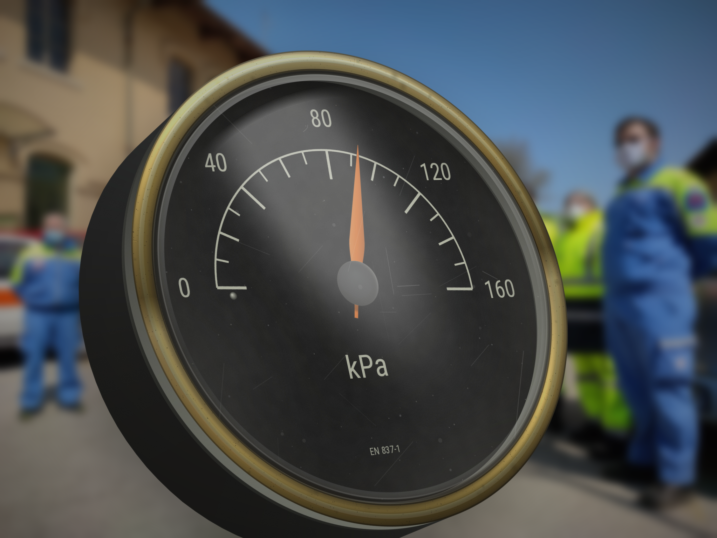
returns 90kPa
